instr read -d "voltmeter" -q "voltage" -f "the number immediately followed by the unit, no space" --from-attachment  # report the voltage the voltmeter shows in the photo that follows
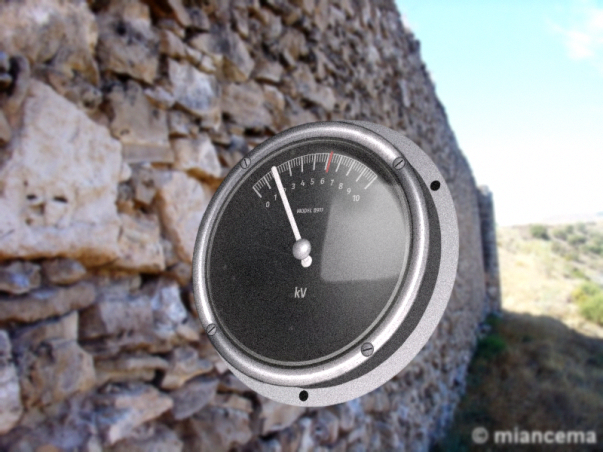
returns 2kV
